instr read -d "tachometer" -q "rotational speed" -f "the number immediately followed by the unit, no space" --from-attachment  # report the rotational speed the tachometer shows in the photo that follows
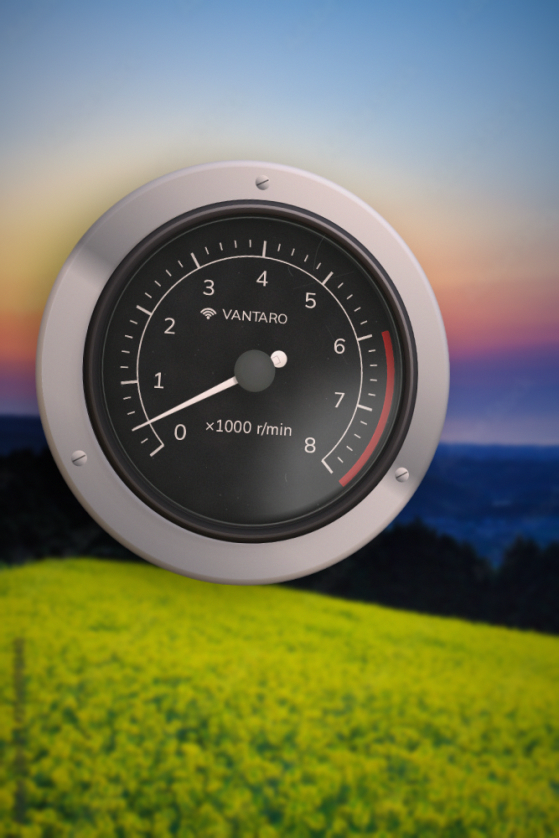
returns 400rpm
